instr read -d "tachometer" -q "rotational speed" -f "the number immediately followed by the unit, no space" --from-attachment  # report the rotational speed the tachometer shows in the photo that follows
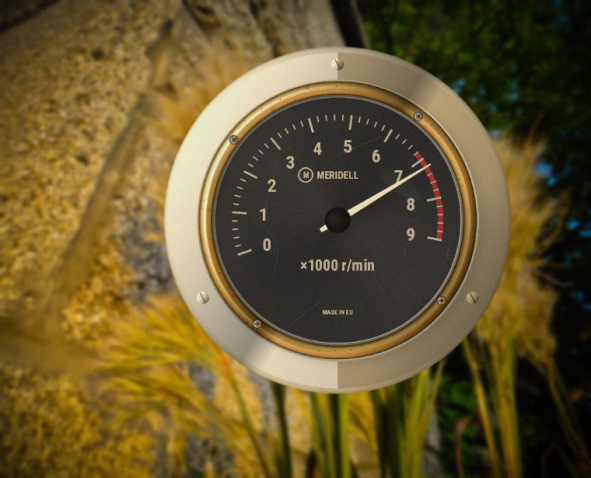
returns 7200rpm
